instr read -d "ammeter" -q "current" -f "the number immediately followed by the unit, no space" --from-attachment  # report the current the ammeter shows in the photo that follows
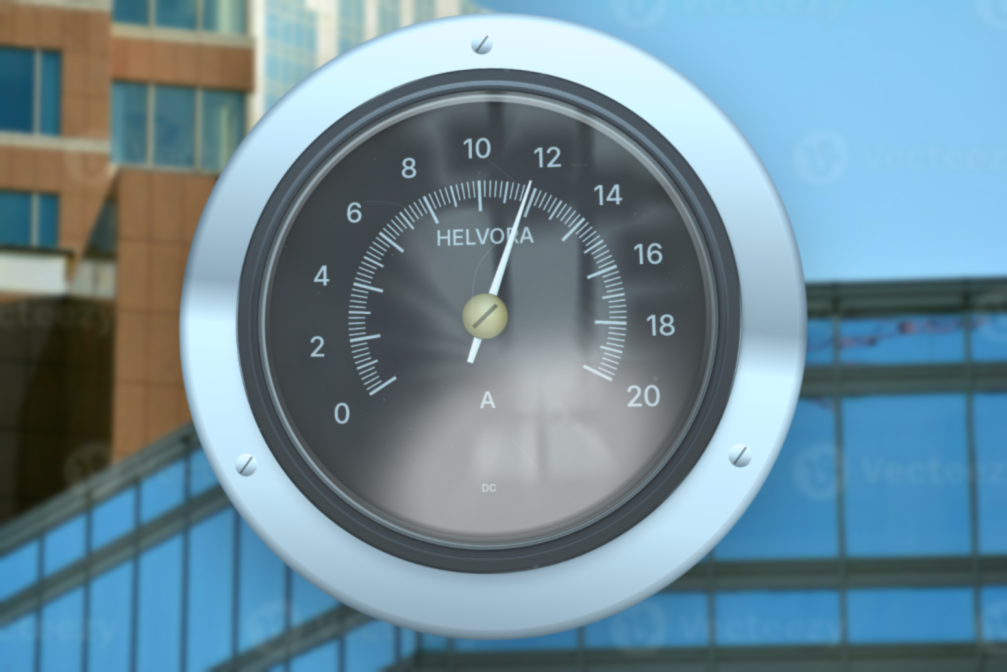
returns 11.8A
